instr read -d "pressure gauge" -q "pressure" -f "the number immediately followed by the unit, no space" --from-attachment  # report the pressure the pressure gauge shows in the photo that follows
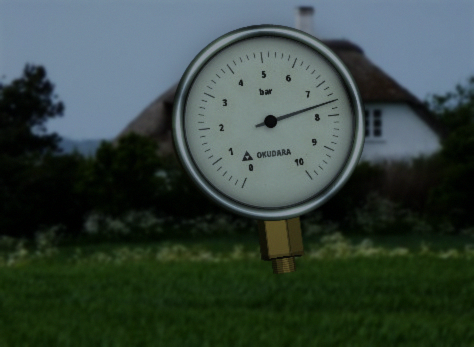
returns 7.6bar
